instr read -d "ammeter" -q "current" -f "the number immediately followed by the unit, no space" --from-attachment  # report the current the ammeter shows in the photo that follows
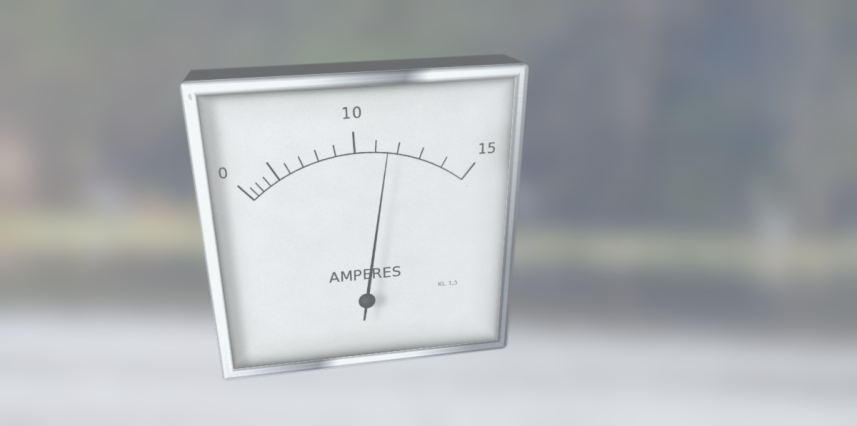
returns 11.5A
